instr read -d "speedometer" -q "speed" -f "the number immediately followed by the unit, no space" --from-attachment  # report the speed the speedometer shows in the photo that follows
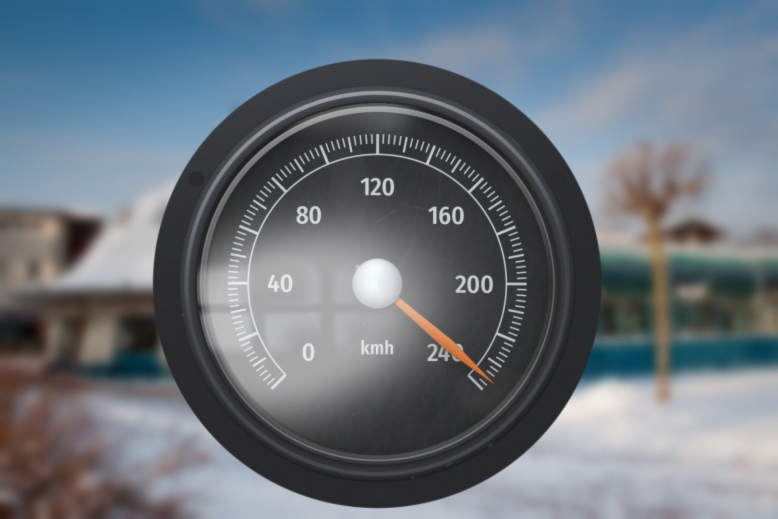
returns 236km/h
